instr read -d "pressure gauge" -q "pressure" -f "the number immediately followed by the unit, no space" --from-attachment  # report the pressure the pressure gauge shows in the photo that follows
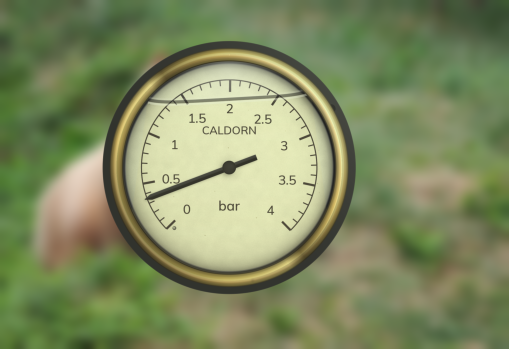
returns 0.35bar
